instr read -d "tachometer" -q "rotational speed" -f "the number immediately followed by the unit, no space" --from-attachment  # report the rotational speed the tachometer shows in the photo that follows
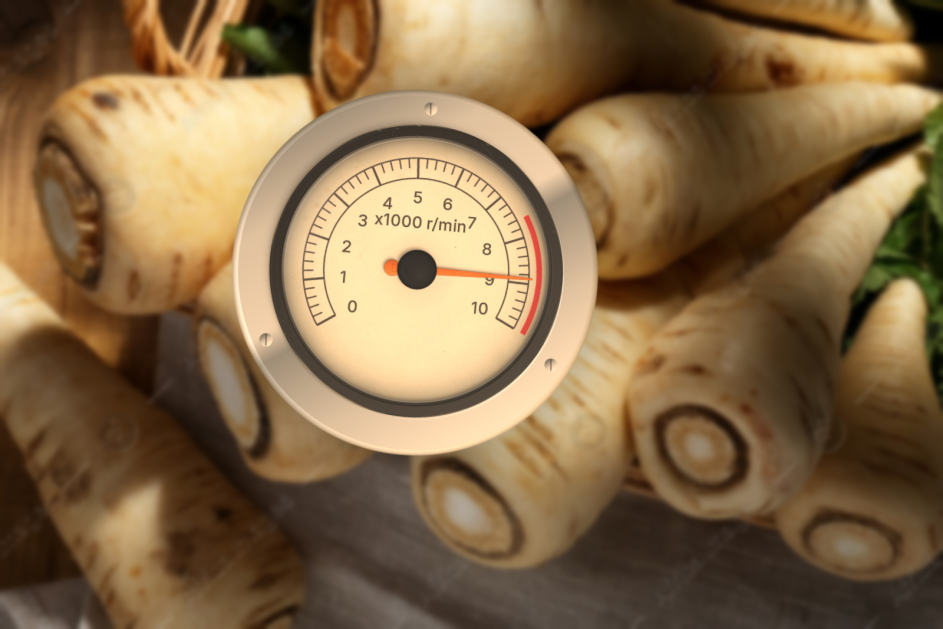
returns 8900rpm
